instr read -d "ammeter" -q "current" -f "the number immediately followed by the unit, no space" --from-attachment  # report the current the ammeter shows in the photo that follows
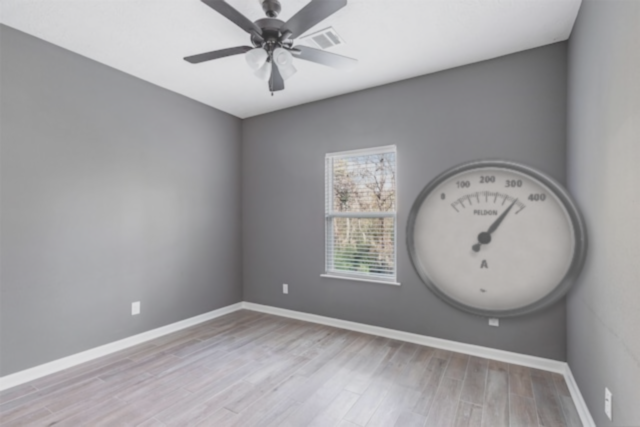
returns 350A
